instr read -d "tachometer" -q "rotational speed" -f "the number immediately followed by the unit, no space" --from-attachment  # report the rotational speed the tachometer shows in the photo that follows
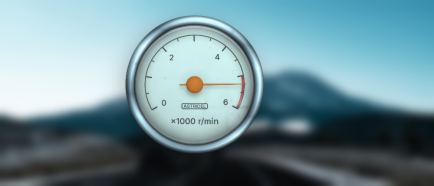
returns 5250rpm
